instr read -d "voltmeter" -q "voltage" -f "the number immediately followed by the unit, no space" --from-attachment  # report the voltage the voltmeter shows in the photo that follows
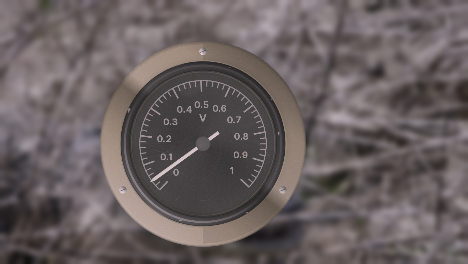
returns 0.04V
